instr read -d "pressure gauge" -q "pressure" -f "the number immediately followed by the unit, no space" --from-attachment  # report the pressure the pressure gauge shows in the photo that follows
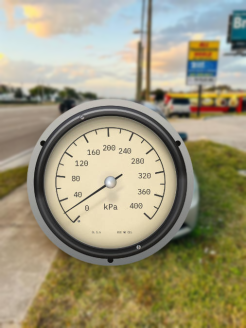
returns 20kPa
